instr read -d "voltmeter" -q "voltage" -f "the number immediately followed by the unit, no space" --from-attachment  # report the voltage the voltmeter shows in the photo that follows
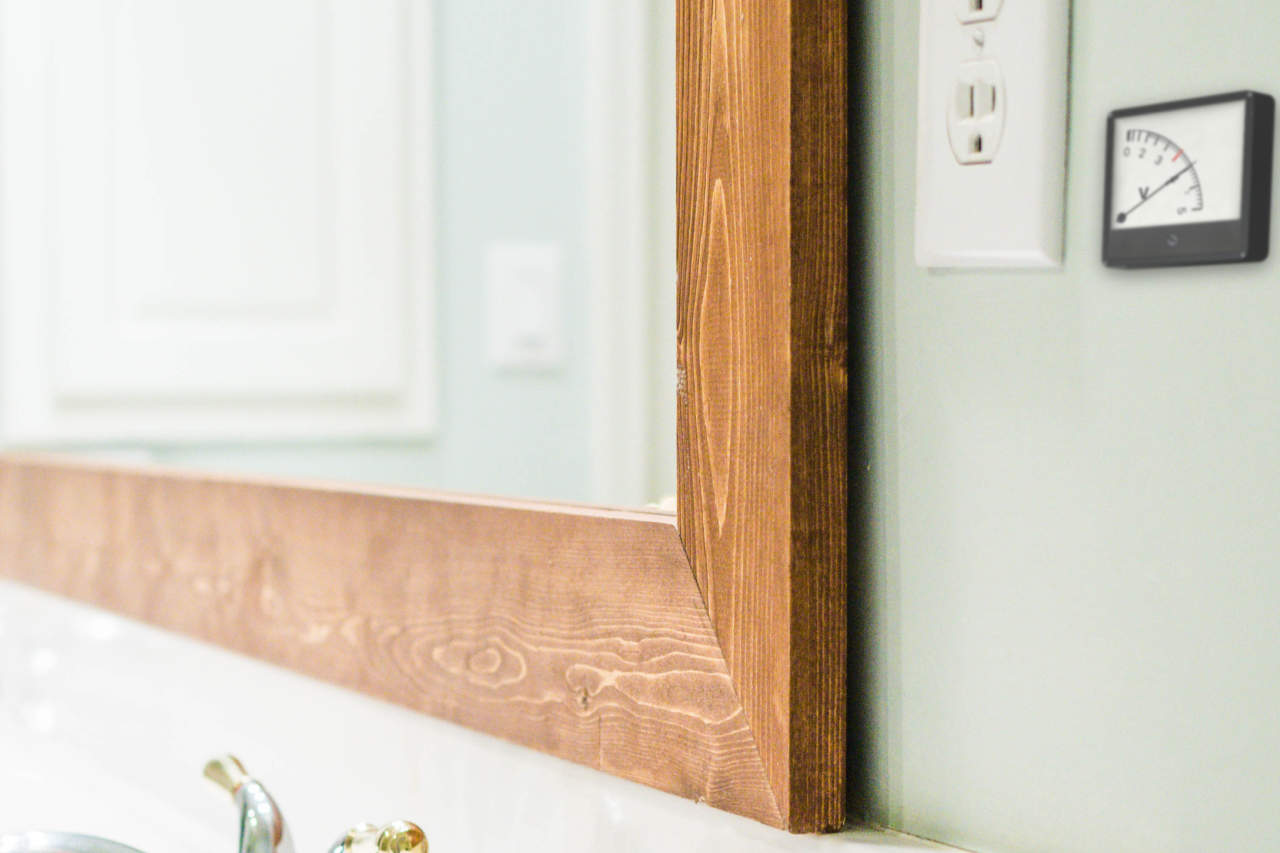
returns 4V
